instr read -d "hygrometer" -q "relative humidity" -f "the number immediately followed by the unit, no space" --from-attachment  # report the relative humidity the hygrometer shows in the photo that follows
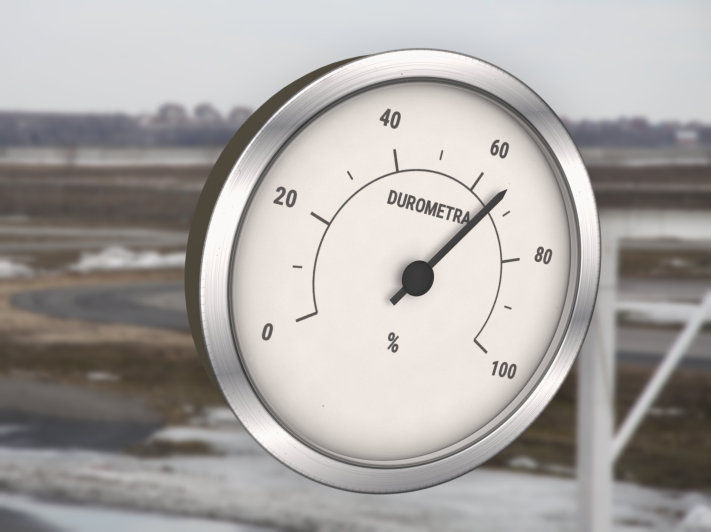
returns 65%
